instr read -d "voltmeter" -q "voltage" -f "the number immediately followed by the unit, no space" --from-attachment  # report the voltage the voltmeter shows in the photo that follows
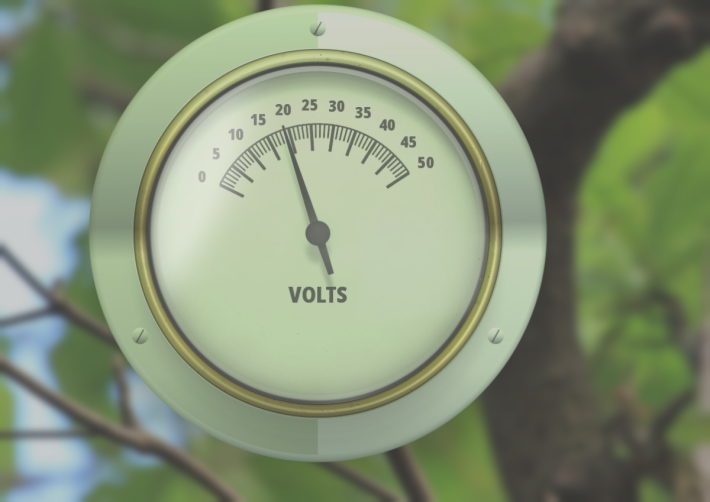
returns 19V
